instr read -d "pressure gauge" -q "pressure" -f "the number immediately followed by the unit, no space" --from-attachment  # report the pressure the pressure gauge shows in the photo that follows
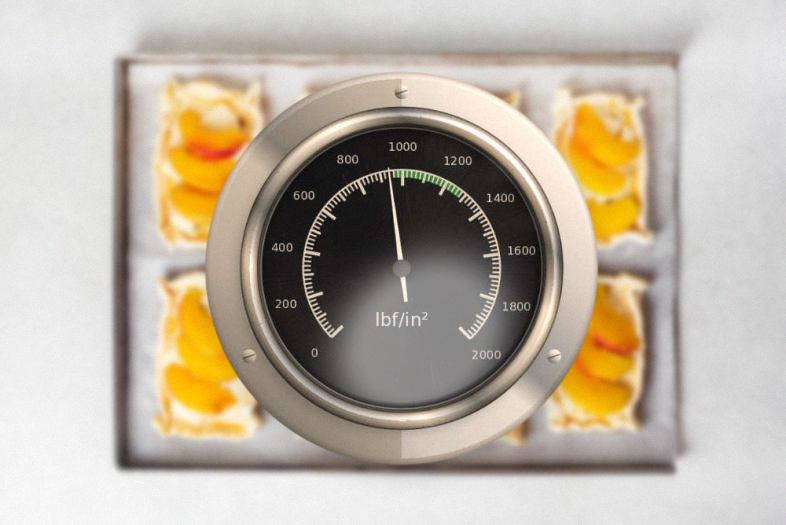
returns 940psi
